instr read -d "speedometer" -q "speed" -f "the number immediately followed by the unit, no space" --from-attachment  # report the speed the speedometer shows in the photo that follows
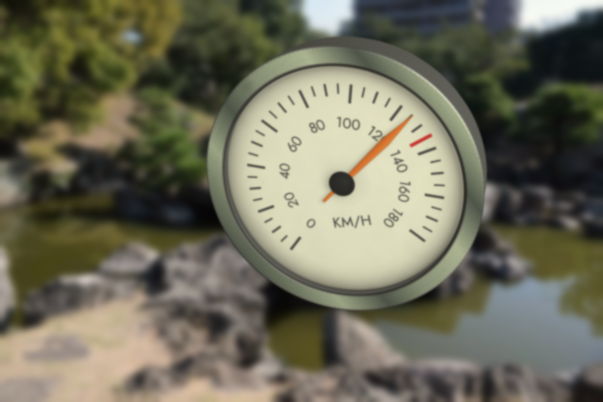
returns 125km/h
